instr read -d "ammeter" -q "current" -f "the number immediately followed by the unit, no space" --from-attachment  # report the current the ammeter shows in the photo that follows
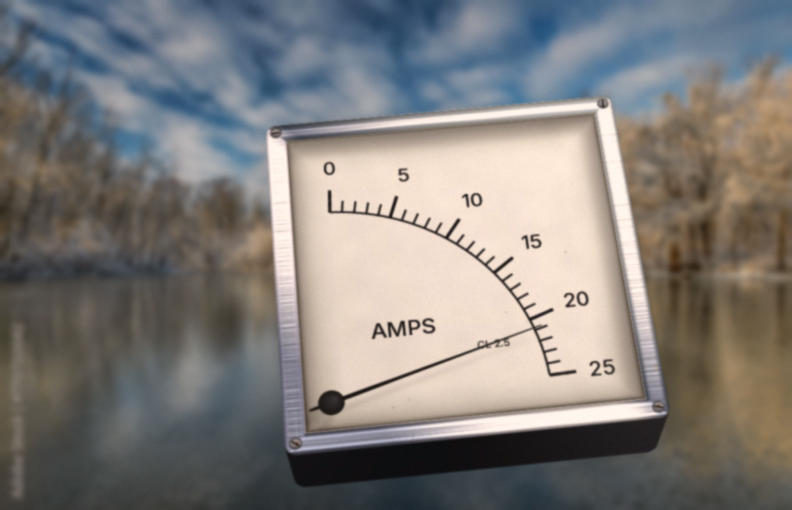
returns 21A
